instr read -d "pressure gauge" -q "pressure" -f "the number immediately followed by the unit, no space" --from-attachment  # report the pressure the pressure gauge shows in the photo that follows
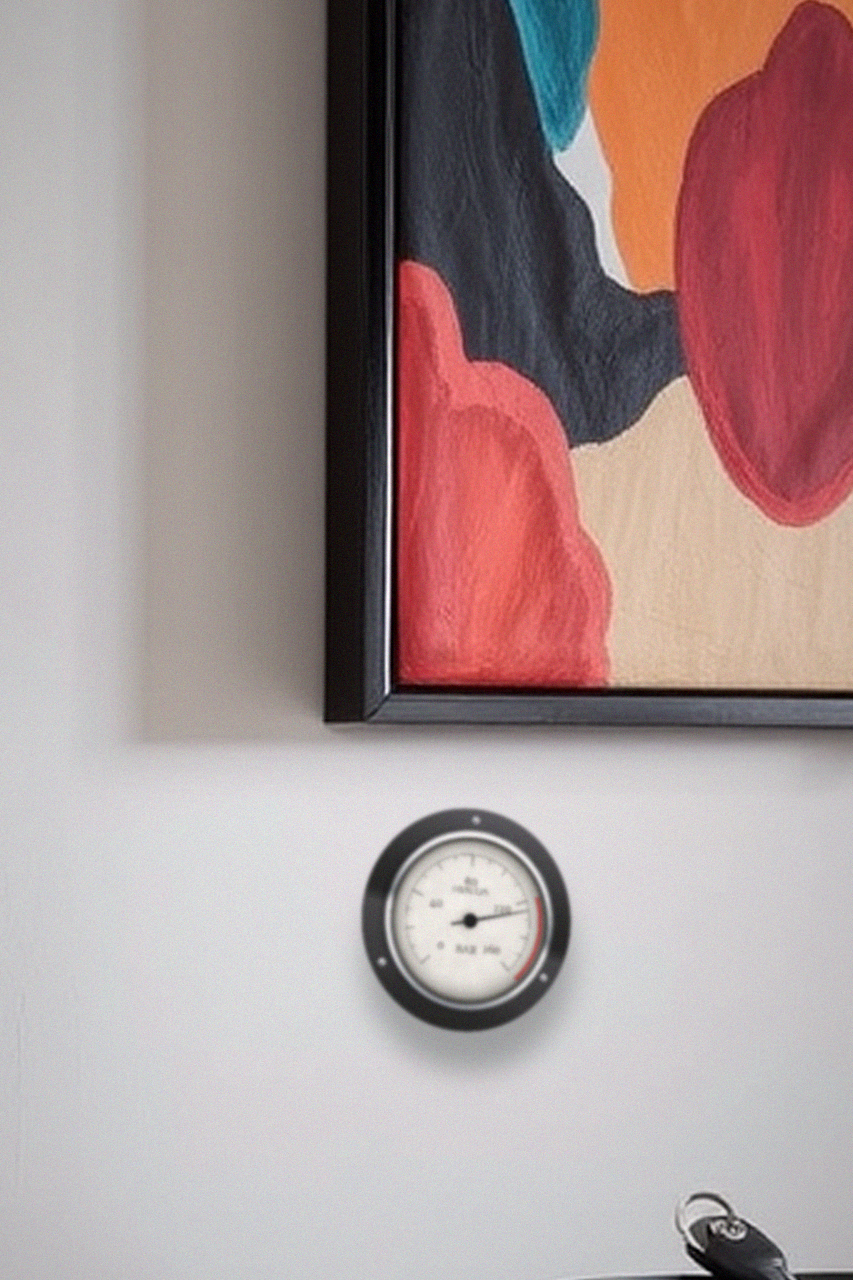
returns 125bar
